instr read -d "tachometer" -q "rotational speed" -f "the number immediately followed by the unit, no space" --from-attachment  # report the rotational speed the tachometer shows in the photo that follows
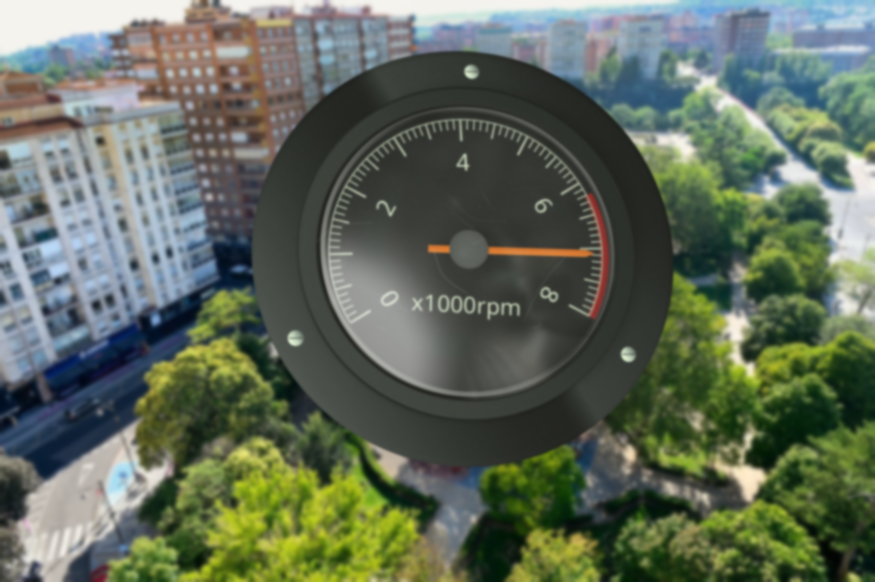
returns 7100rpm
